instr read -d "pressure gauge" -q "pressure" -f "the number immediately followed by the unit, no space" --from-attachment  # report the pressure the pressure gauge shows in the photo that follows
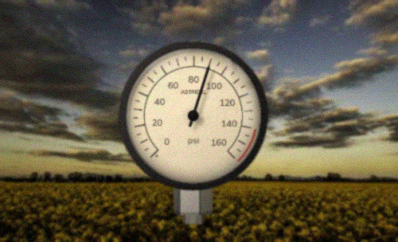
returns 90psi
